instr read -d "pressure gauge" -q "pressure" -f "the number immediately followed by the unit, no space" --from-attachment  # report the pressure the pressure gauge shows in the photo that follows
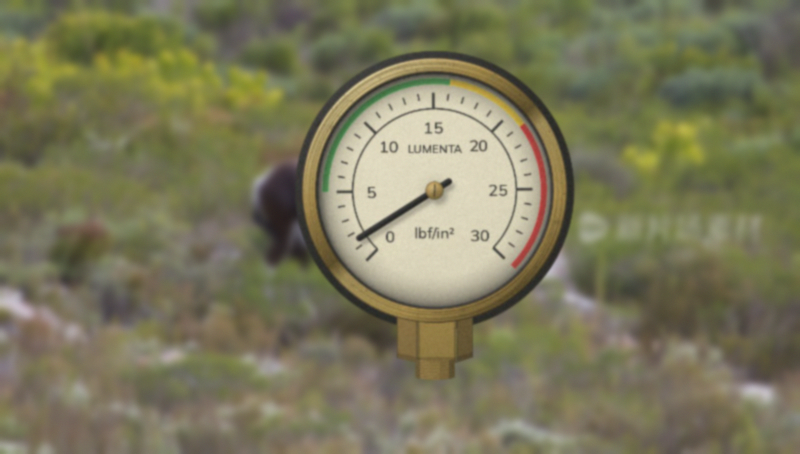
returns 1.5psi
